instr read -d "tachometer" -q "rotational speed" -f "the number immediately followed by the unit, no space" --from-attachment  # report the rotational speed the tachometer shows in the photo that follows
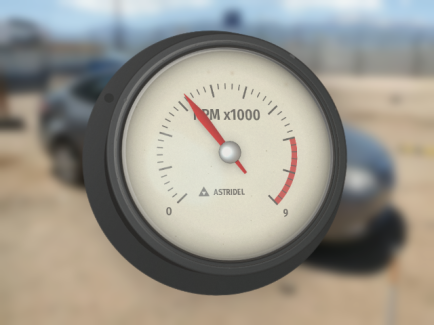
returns 3200rpm
